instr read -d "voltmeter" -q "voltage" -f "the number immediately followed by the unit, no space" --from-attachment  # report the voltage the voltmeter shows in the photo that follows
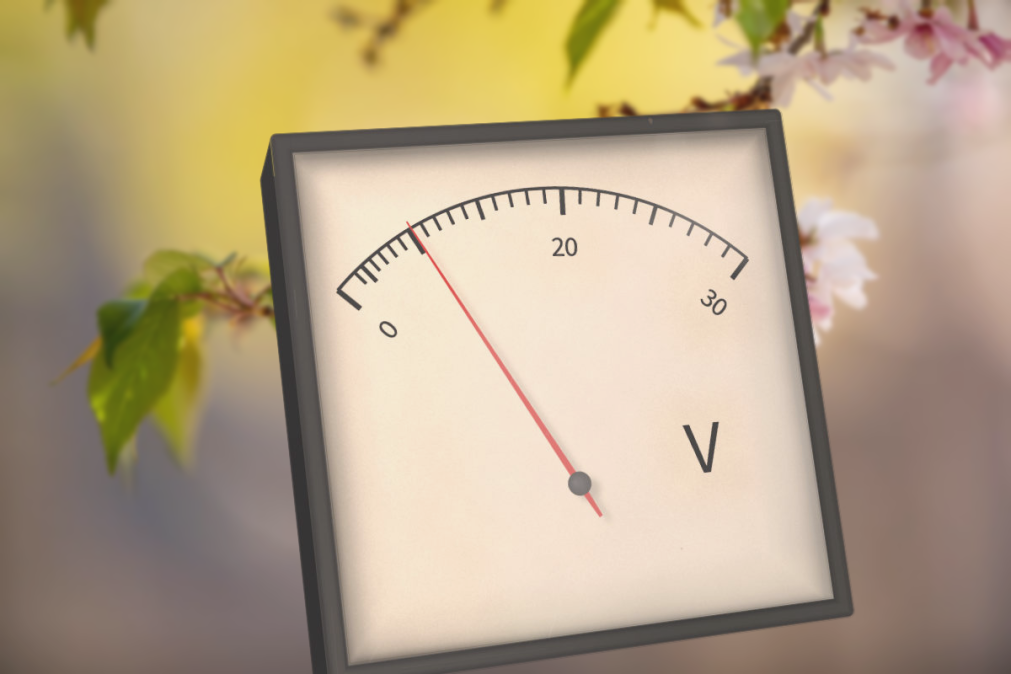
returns 10V
